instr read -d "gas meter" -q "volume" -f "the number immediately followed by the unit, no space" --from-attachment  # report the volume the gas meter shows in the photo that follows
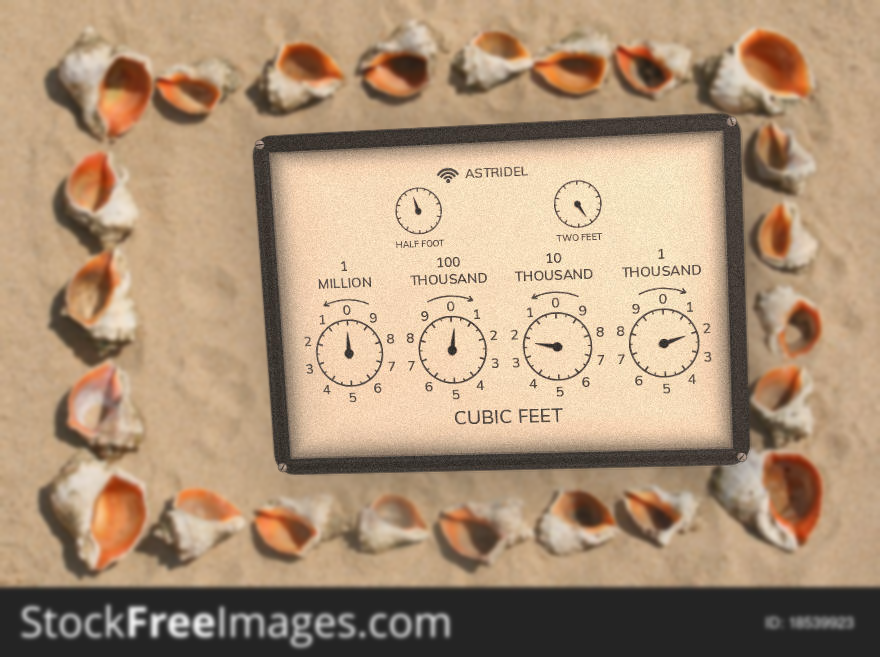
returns 2200ft³
